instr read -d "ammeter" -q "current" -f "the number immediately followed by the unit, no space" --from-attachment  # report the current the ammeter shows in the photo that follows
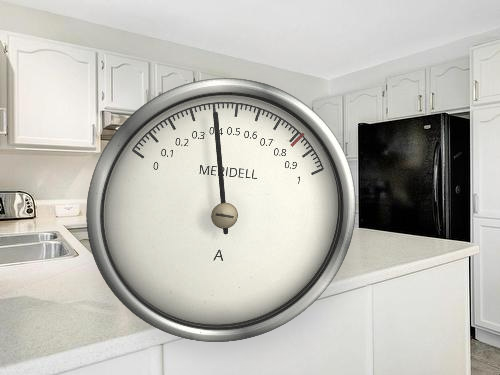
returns 0.4A
